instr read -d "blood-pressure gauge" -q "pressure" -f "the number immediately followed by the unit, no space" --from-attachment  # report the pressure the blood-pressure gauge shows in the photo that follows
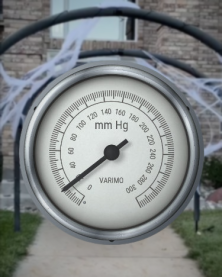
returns 20mmHg
